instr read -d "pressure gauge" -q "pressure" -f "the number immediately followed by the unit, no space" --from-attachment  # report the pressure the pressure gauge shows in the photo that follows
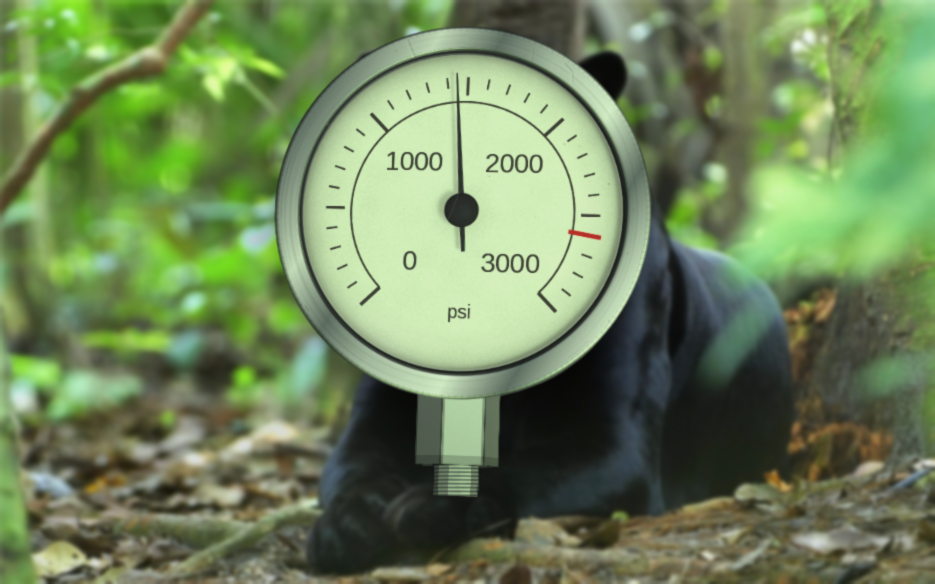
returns 1450psi
